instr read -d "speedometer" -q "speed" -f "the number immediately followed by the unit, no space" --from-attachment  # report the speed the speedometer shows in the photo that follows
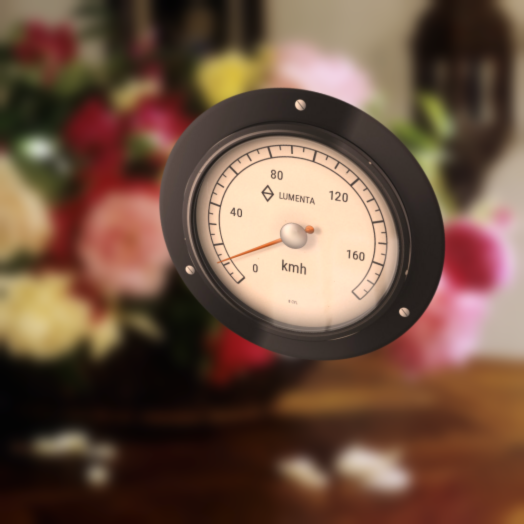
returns 12.5km/h
